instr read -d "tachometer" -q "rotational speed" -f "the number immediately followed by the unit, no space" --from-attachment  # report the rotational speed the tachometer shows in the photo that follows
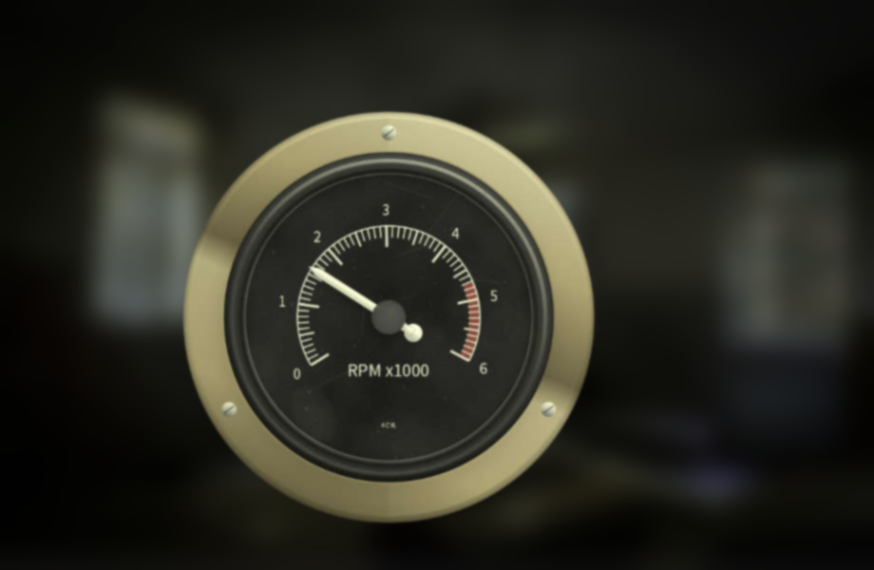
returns 1600rpm
